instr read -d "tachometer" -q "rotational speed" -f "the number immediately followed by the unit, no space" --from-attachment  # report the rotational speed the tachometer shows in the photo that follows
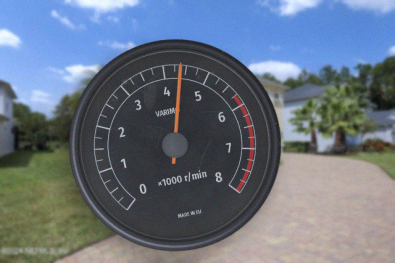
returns 4375rpm
